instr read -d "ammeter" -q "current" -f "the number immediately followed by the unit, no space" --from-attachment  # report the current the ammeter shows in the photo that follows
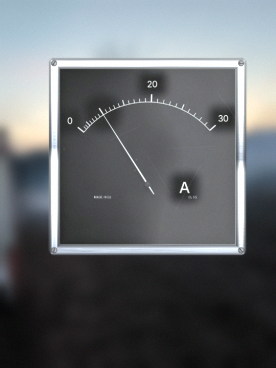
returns 10A
